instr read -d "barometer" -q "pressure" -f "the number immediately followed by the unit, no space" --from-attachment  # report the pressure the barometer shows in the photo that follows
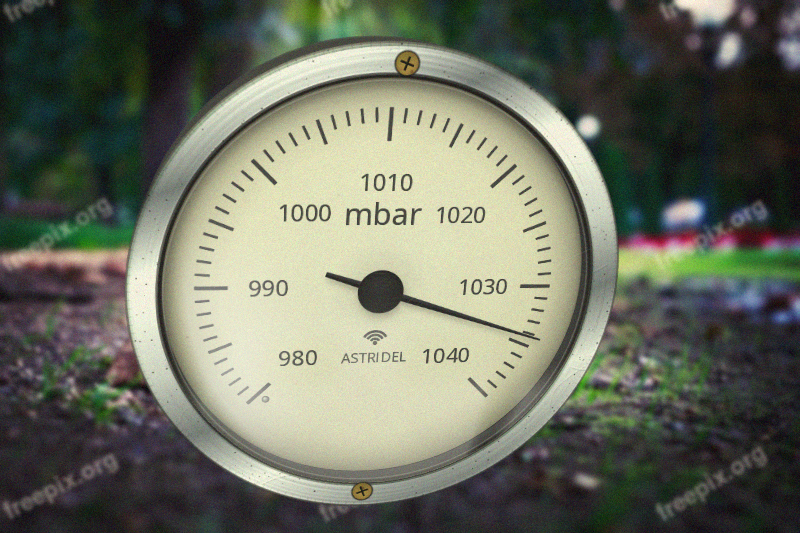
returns 1034mbar
